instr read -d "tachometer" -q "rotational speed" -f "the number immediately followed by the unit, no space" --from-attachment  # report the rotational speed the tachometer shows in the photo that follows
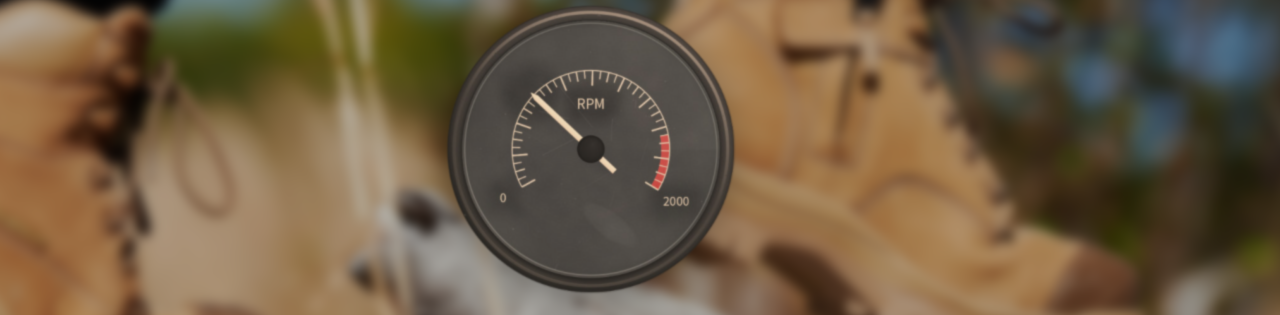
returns 600rpm
